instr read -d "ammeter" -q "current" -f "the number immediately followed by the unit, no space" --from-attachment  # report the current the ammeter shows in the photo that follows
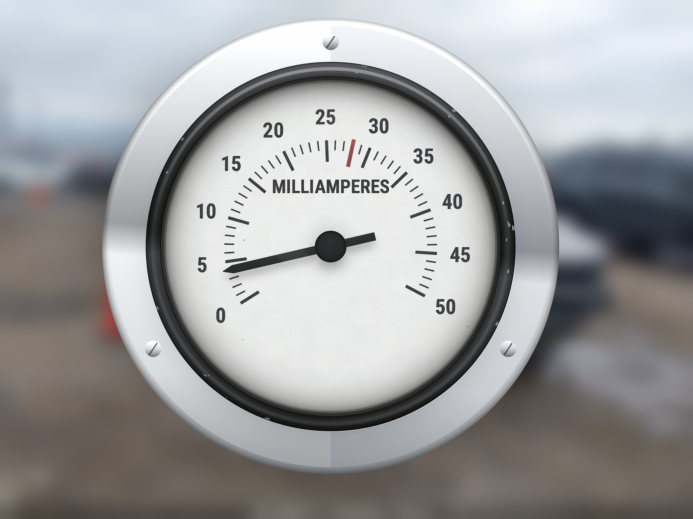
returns 4mA
